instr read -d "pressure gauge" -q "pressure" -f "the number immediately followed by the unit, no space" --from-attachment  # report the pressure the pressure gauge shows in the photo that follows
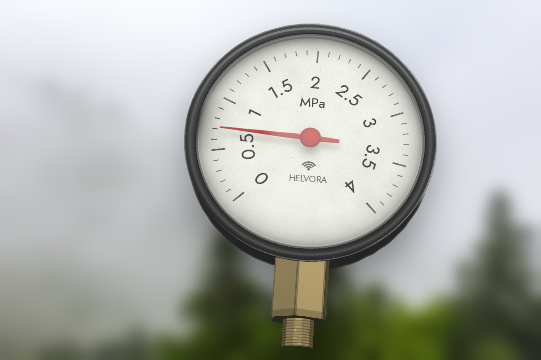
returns 0.7MPa
